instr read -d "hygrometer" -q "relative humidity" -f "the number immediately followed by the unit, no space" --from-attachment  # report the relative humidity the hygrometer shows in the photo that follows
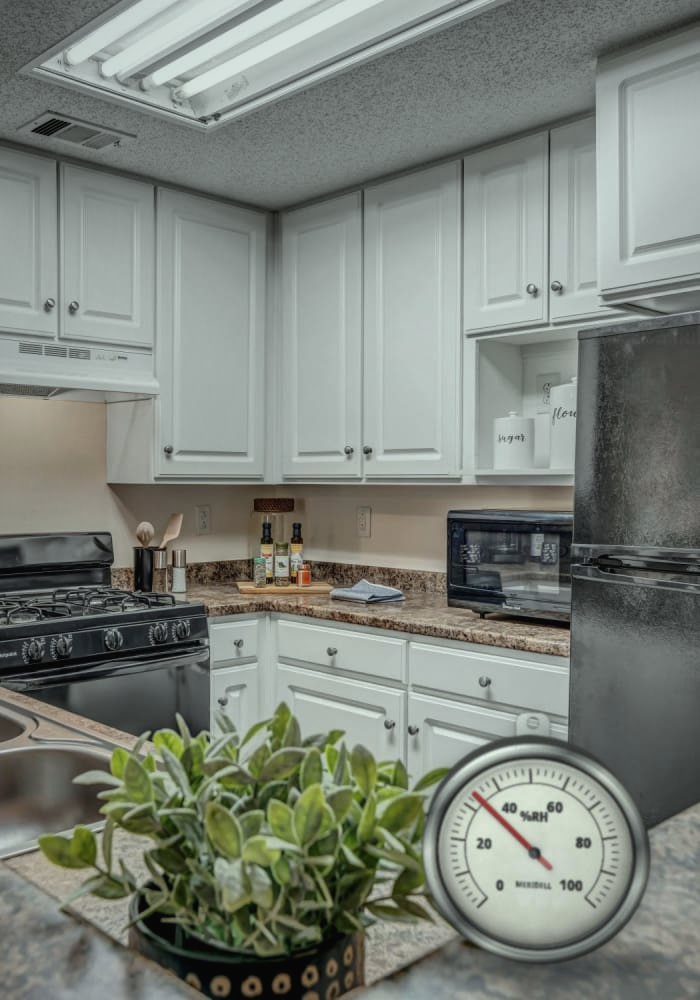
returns 34%
